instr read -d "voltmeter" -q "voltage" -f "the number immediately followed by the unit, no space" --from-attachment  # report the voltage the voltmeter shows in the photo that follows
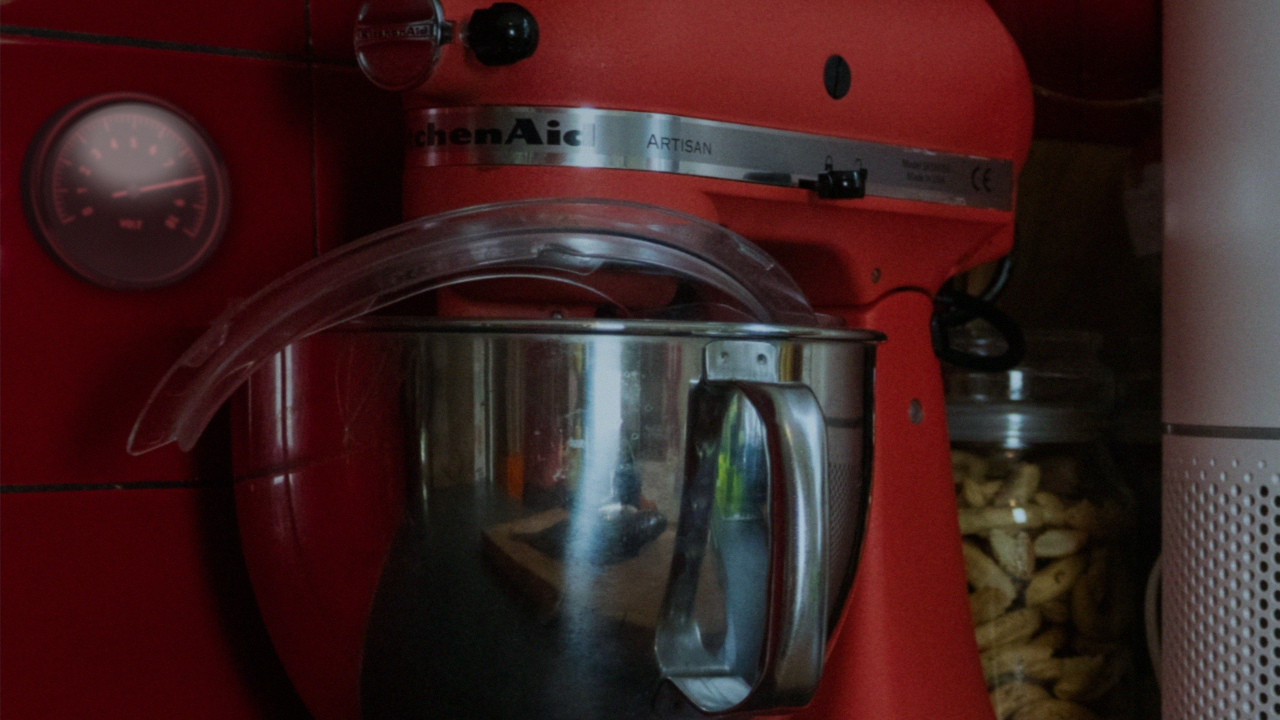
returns 8V
